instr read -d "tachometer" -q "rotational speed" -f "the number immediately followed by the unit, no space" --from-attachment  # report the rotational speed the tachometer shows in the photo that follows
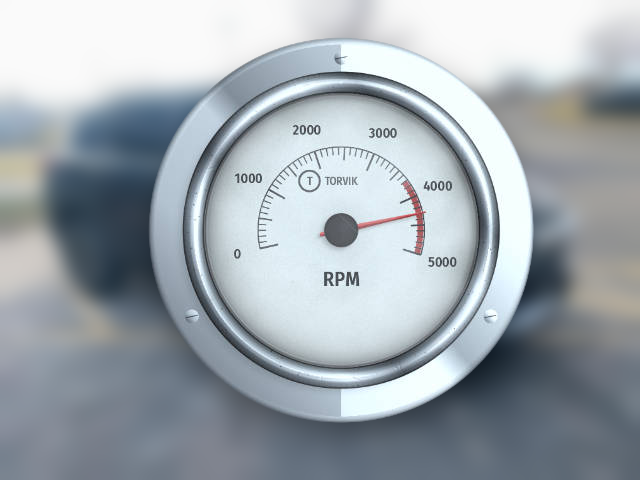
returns 4300rpm
